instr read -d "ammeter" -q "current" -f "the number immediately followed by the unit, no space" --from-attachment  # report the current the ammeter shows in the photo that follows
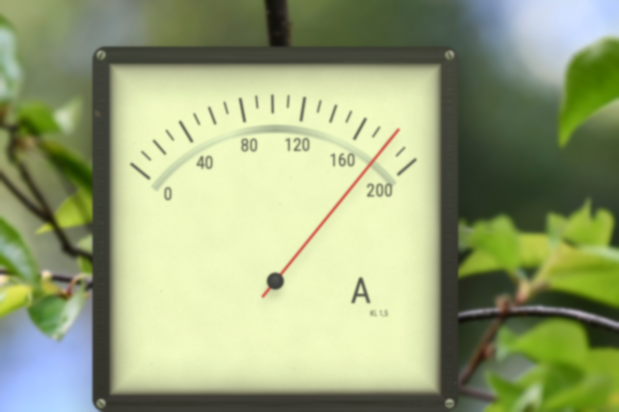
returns 180A
